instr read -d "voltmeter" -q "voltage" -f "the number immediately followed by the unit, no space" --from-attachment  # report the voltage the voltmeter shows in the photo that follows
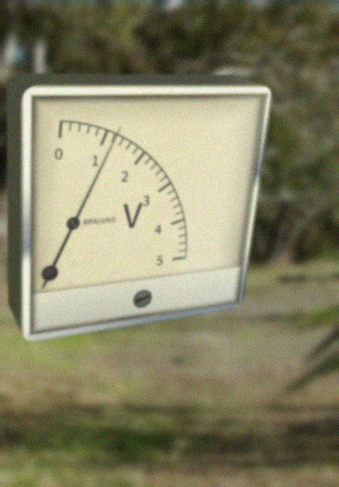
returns 1.2V
